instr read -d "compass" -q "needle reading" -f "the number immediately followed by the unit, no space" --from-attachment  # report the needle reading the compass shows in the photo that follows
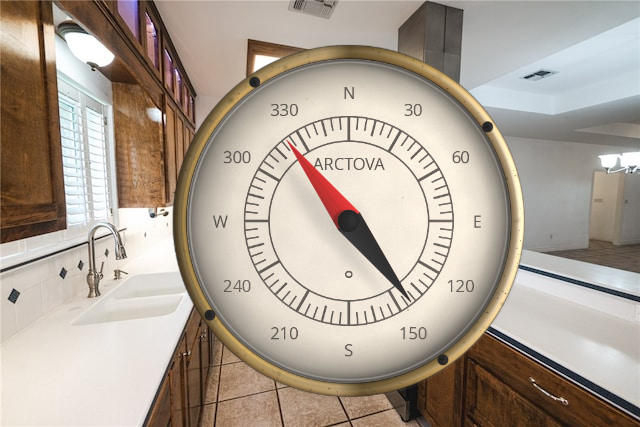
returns 322.5°
